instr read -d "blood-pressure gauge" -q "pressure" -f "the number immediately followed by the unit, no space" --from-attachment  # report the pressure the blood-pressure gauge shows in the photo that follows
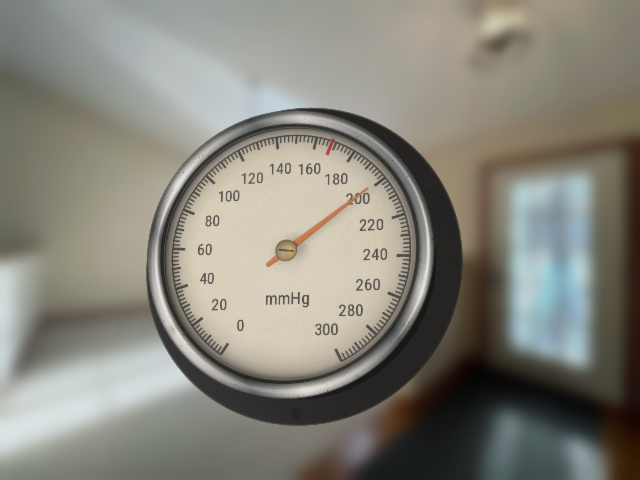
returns 200mmHg
